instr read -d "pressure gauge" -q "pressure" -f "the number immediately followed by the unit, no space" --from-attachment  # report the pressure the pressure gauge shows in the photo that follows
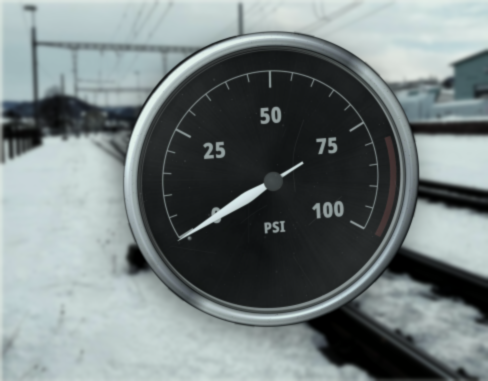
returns 0psi
